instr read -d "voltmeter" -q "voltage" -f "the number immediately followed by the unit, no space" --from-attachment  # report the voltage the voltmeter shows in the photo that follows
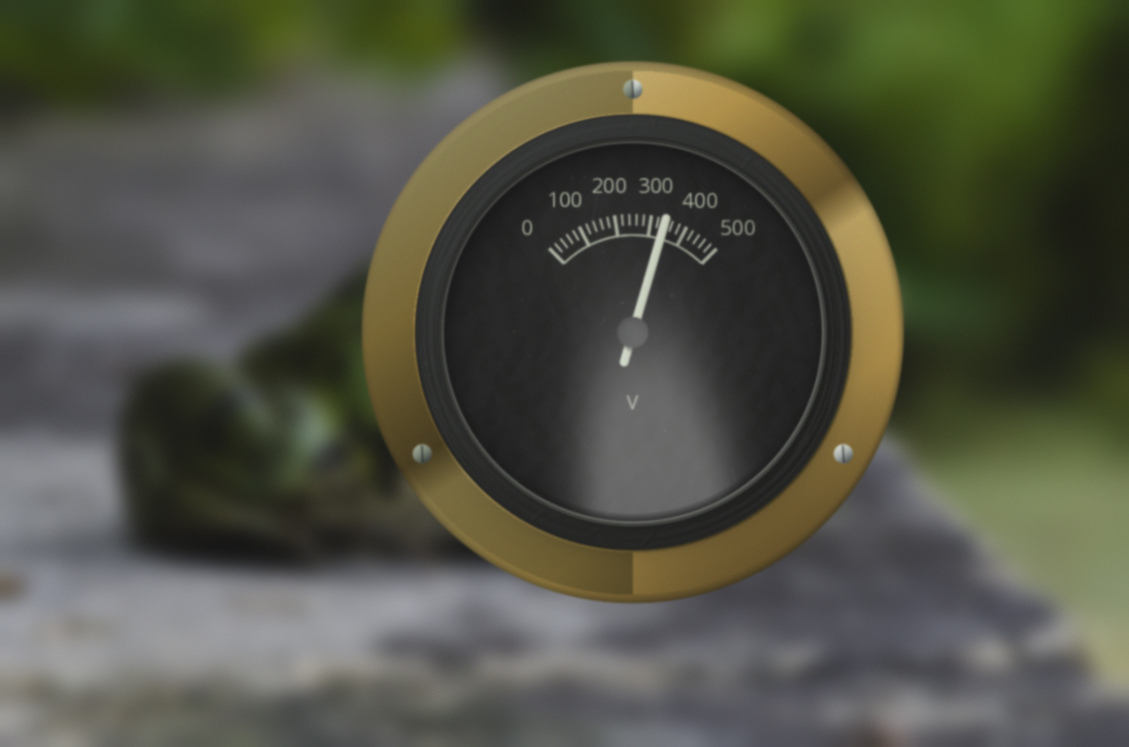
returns 340V
